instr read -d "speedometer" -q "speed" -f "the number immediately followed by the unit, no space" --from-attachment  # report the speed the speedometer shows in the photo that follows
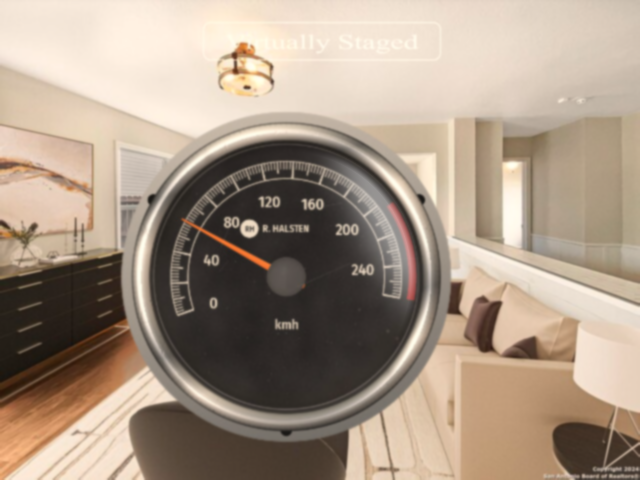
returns 60km/h
